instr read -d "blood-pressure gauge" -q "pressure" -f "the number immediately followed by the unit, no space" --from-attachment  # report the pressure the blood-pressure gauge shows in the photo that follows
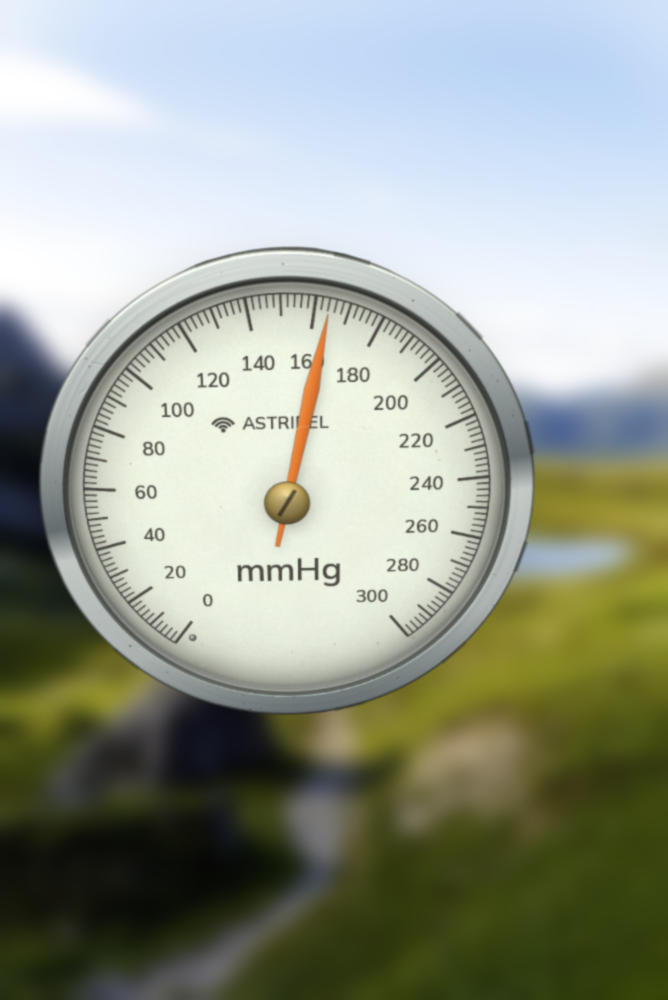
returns 164mmHg
